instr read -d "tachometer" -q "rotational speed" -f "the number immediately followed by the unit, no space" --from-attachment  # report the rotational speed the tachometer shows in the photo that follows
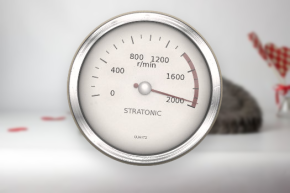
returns 1950rpm
